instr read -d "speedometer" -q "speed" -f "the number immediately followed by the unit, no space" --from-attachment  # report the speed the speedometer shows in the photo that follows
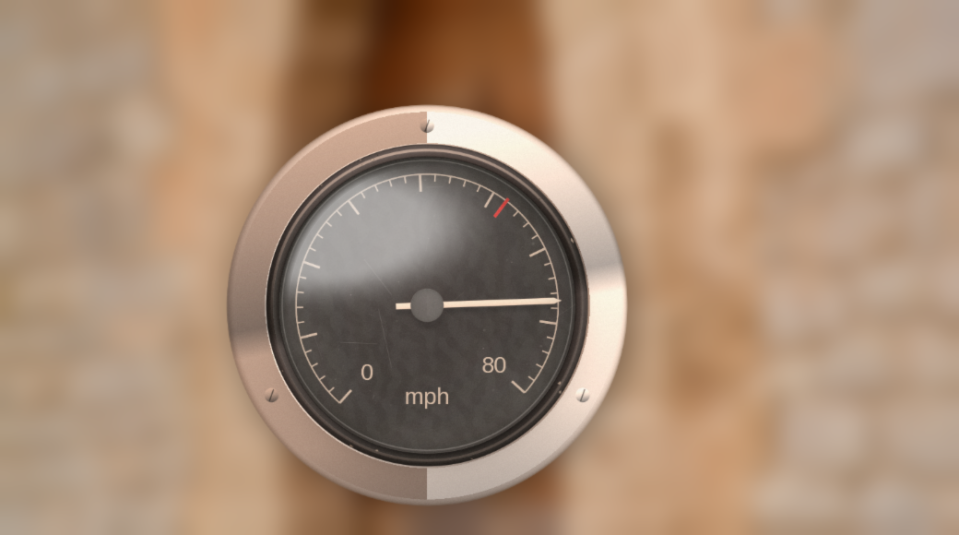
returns 67mph
